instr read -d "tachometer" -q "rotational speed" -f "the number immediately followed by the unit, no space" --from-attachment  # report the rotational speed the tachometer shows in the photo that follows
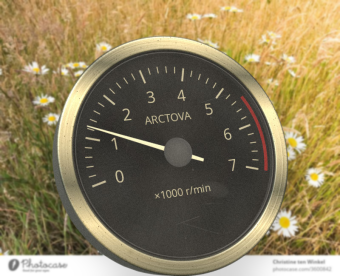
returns 1200rpm
